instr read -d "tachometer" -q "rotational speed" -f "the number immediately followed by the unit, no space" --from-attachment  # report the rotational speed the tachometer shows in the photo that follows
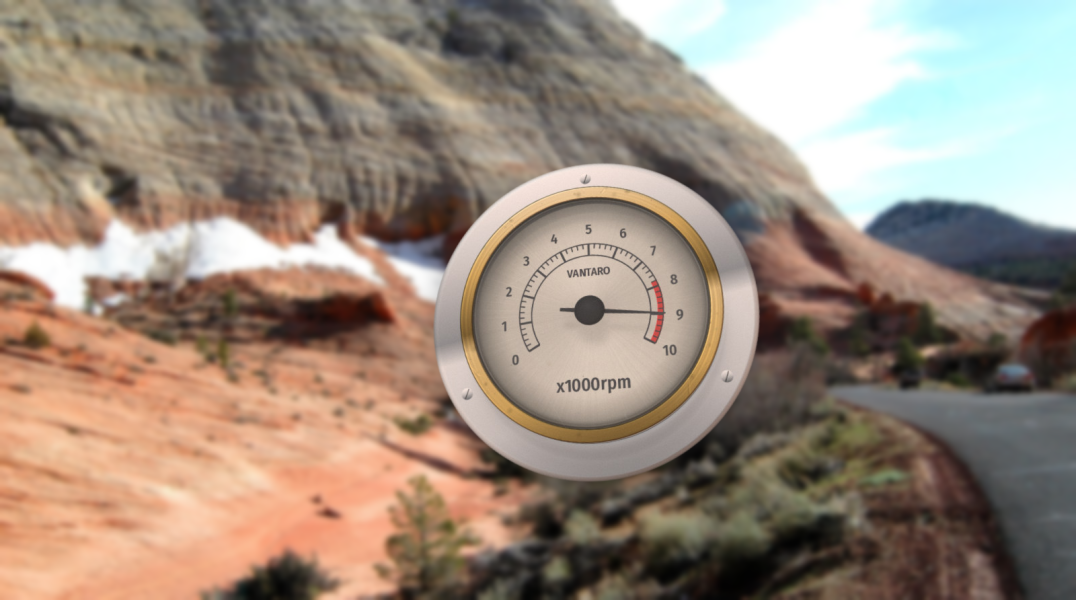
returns 9000rpm
